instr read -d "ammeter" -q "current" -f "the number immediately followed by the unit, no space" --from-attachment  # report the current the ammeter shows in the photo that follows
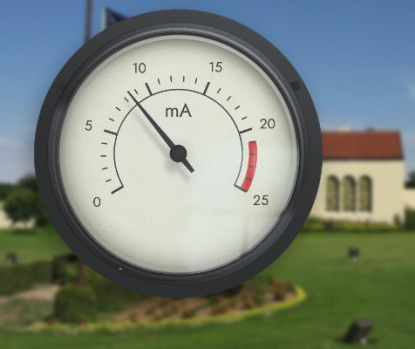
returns 8.5mA
